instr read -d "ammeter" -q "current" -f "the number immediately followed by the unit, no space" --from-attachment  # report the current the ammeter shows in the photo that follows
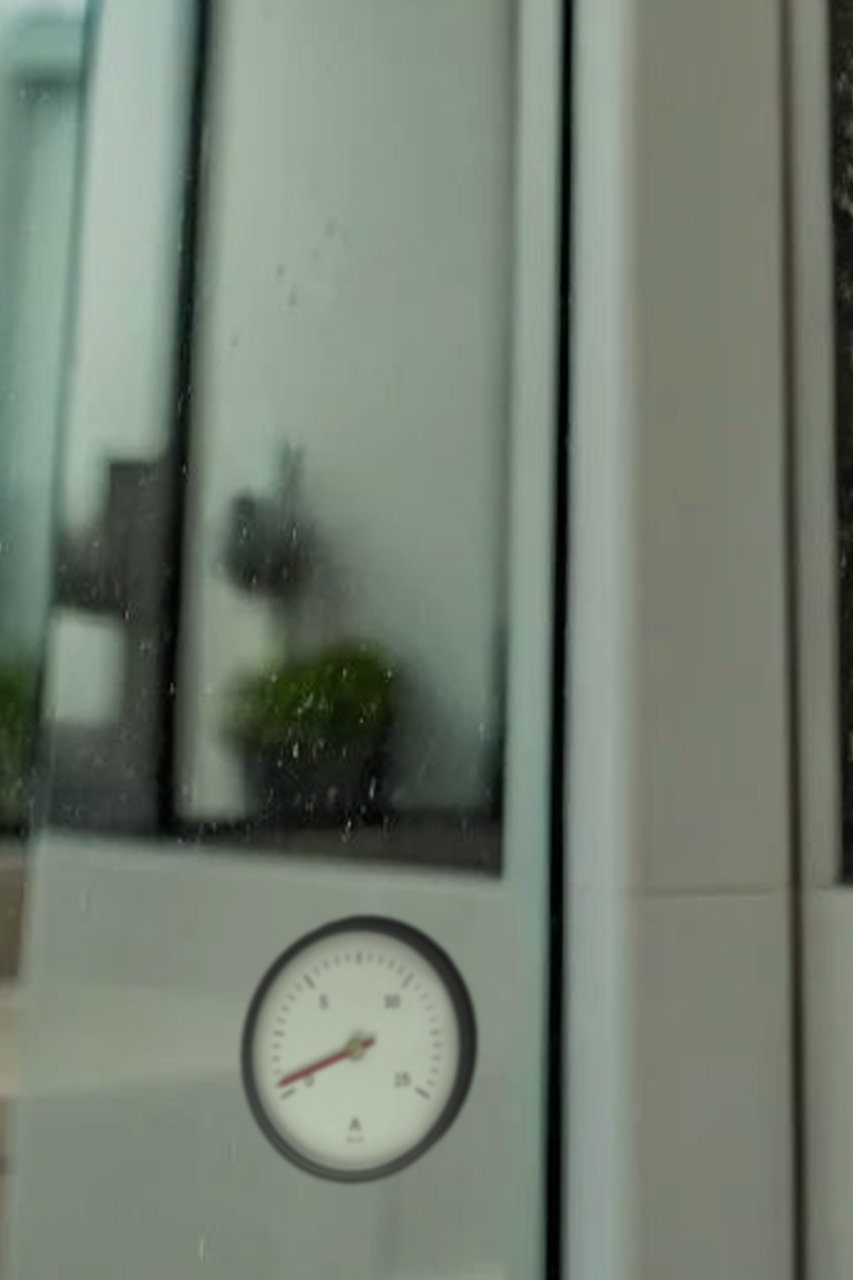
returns 0.5A
